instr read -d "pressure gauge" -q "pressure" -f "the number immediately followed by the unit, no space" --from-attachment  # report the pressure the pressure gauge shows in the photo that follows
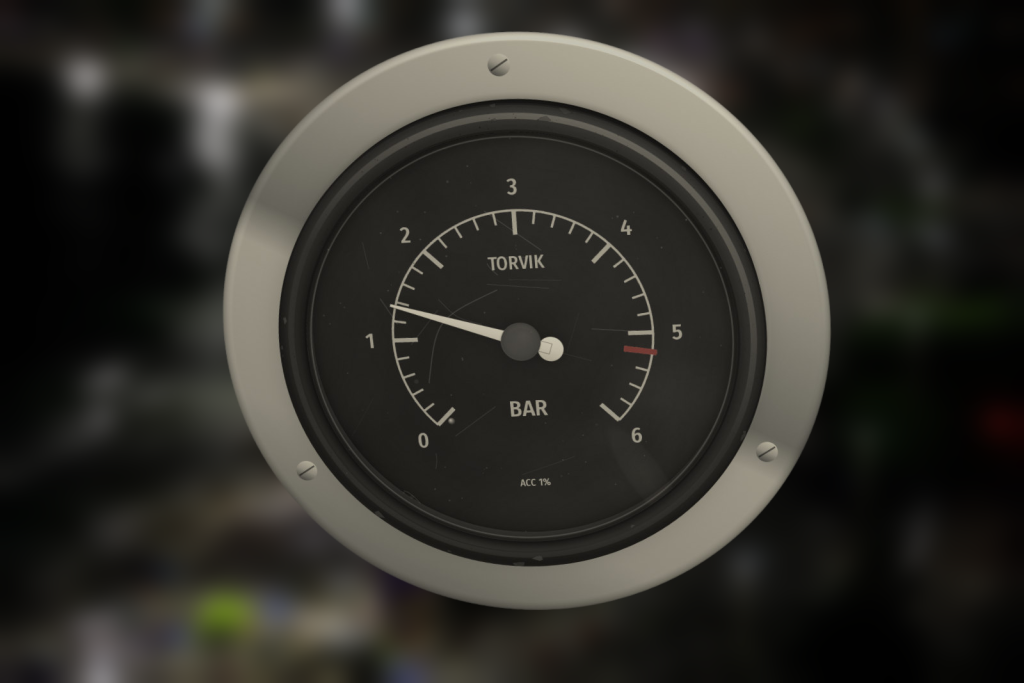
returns 1.4bar
